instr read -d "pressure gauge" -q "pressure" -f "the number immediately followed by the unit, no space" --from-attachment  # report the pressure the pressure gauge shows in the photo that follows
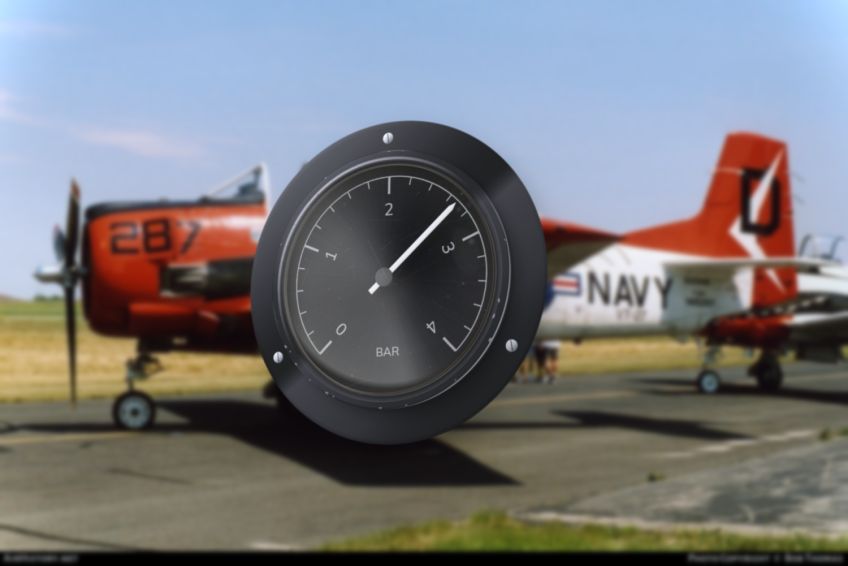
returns 2.7bar
